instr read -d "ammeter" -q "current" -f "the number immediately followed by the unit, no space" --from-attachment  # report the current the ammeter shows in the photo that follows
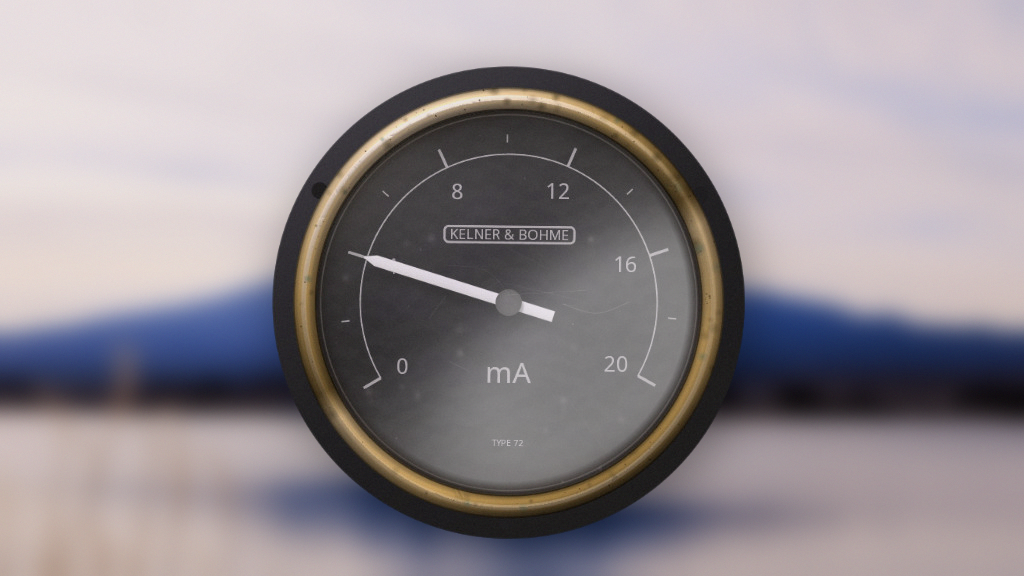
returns 4mA
